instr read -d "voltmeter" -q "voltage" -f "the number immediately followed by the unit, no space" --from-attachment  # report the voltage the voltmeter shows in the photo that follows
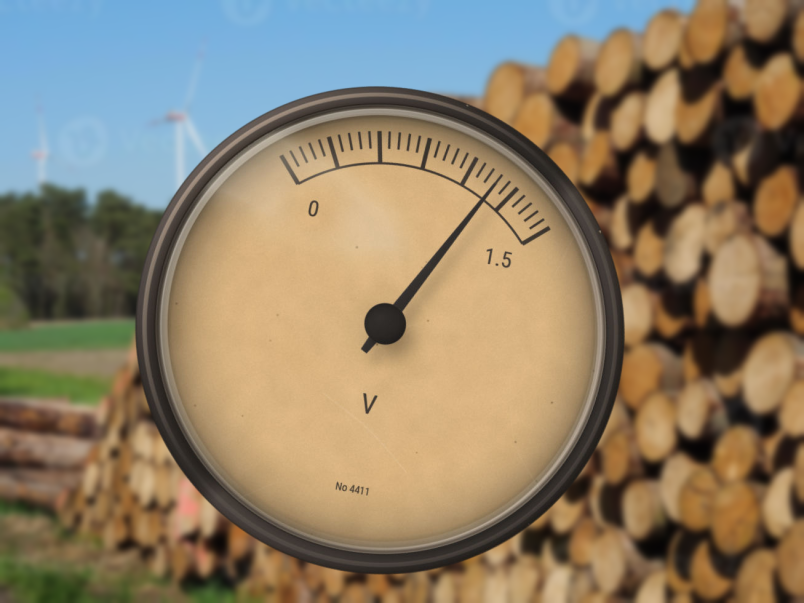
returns 1.15V
